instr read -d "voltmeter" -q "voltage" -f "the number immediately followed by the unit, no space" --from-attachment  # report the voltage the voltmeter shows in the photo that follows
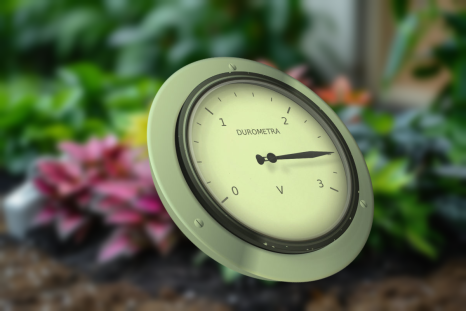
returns 2.6V
